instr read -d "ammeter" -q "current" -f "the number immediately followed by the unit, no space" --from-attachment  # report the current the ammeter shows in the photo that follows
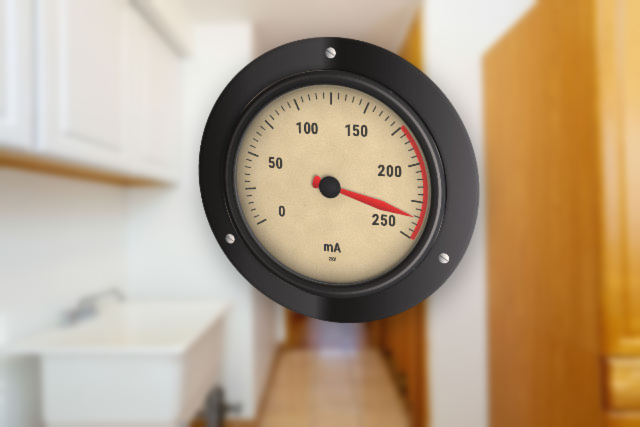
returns 235mA
